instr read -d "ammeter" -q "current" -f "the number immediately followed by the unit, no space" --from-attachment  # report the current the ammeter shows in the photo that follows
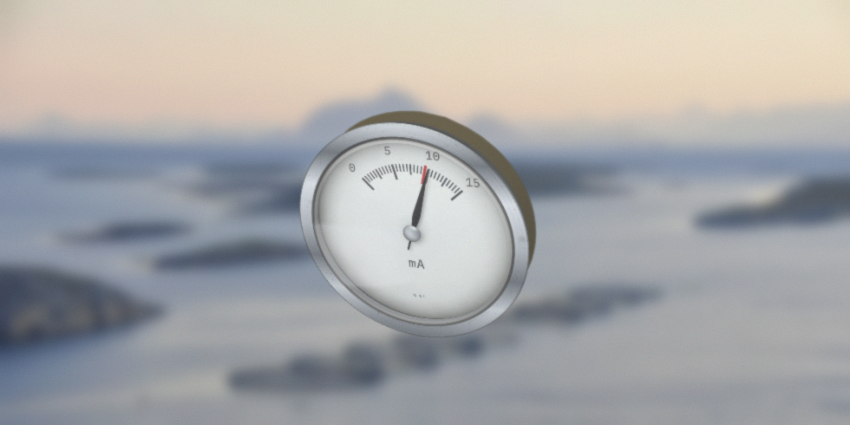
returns 10mA
